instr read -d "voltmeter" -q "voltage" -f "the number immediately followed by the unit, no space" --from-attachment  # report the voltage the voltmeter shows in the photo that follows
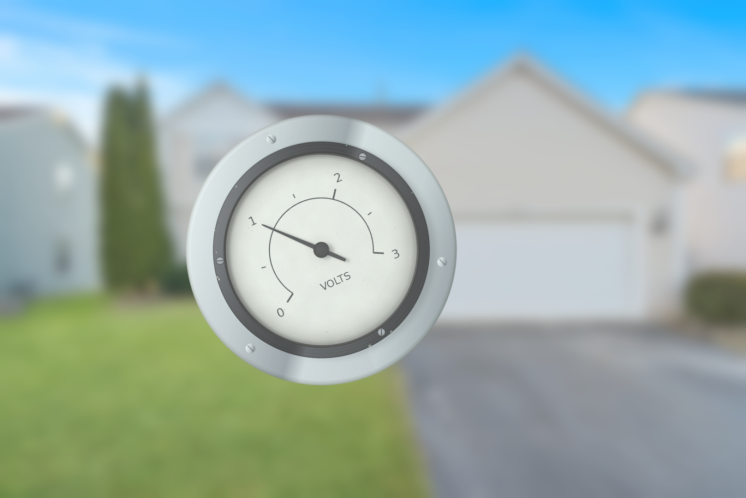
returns 1V
